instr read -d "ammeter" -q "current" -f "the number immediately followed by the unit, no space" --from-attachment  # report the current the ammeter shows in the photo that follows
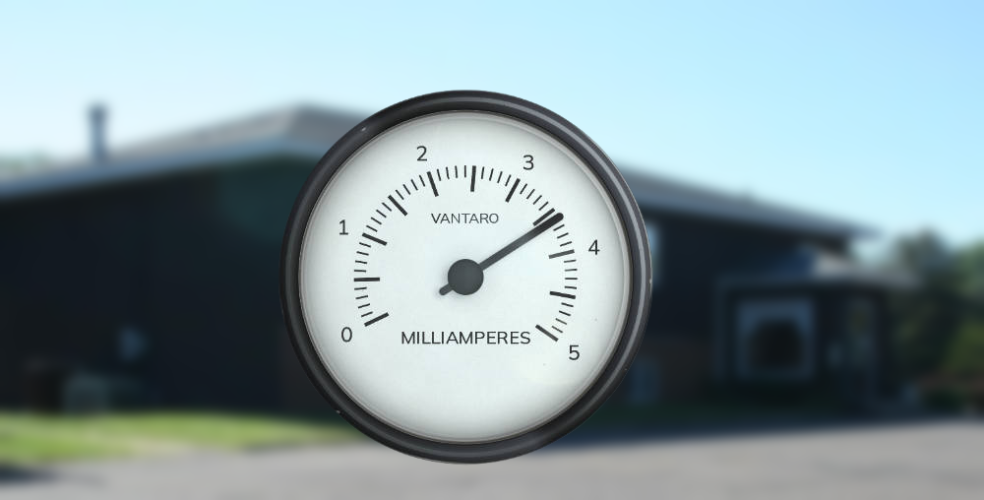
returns 3.6mA
